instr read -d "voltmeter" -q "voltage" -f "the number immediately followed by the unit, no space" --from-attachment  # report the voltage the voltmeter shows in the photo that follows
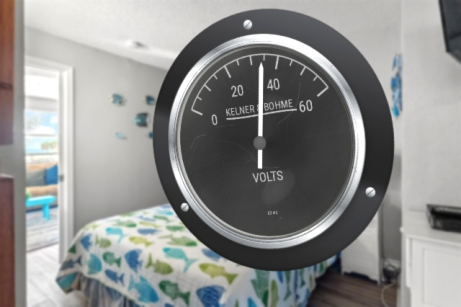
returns 35V
